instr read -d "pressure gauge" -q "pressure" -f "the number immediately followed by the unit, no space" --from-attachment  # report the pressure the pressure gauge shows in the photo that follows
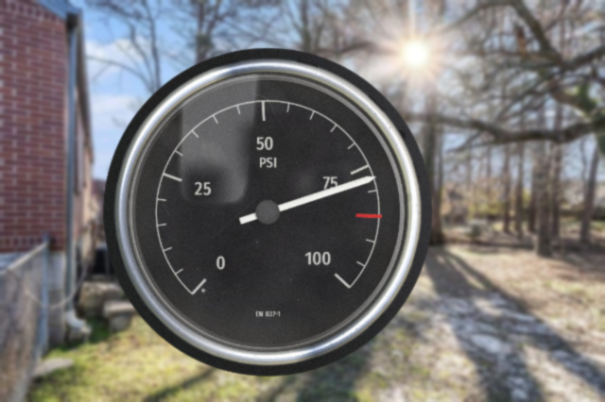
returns 77.5psi
